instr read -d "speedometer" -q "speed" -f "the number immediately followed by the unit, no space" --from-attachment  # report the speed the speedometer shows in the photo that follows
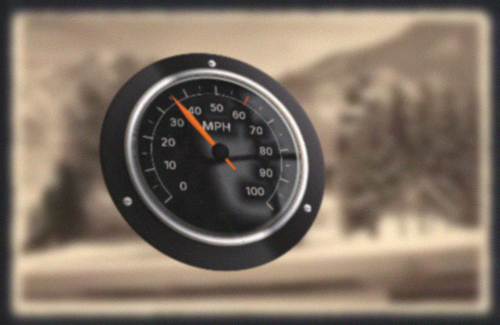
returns 35mph
